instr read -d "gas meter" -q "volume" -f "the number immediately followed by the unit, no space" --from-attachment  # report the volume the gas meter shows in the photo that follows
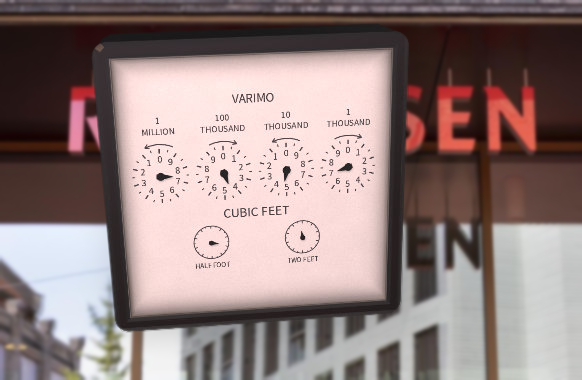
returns 744700ft³
